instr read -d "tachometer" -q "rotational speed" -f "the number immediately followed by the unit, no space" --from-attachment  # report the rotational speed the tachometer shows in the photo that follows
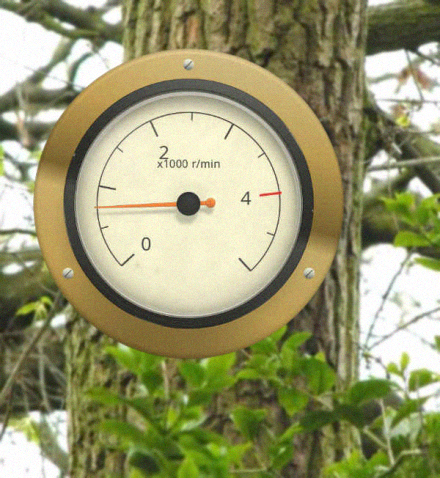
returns 750rpm
